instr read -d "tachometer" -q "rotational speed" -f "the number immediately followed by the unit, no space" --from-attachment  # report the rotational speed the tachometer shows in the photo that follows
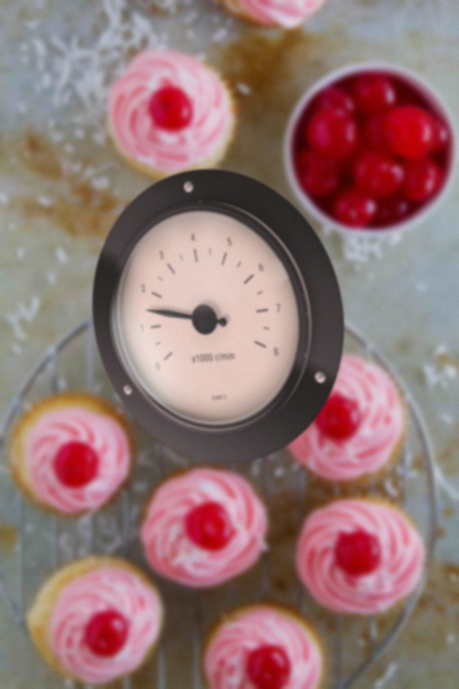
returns 1500rpm
